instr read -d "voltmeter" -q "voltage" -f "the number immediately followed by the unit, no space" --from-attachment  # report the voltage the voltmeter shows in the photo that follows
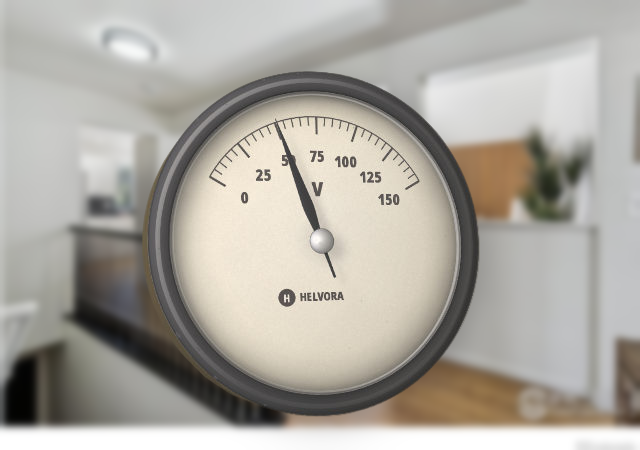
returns 50V
